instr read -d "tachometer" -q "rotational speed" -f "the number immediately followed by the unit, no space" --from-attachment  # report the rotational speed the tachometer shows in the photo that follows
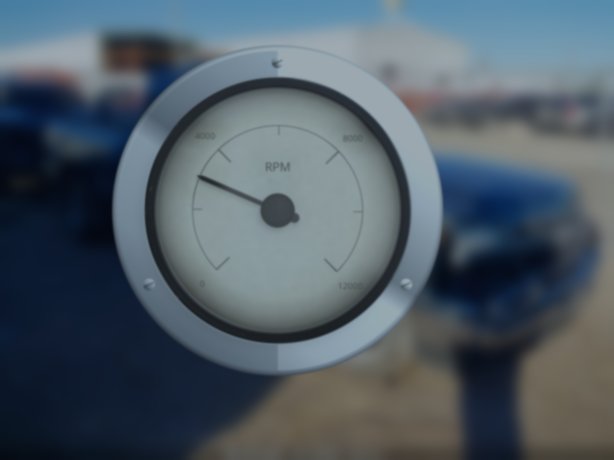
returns 3000rpm
